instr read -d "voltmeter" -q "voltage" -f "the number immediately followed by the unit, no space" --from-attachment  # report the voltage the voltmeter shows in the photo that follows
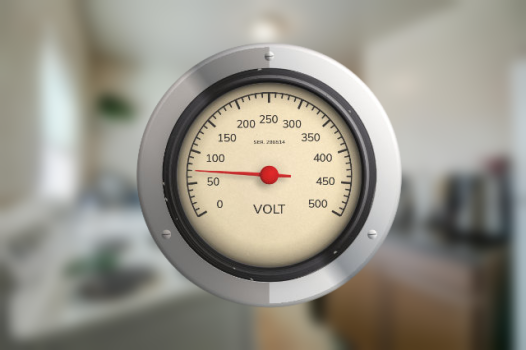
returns 70V
